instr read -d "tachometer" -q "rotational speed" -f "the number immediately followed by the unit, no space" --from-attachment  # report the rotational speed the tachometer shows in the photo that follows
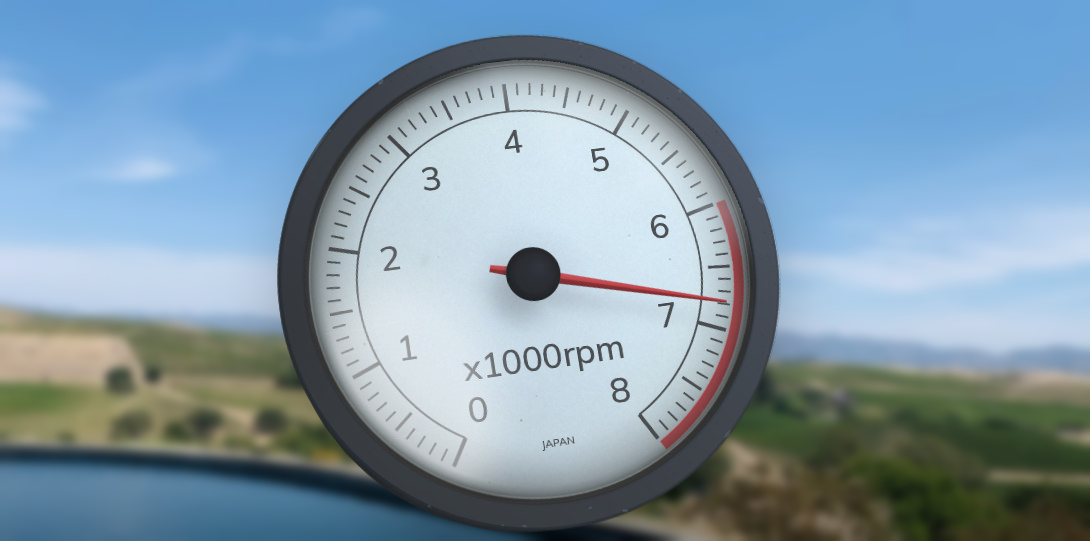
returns 6800rpm
